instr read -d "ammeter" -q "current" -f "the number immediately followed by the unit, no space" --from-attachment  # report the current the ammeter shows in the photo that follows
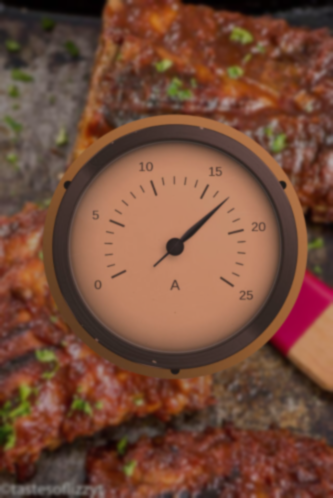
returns 17A
